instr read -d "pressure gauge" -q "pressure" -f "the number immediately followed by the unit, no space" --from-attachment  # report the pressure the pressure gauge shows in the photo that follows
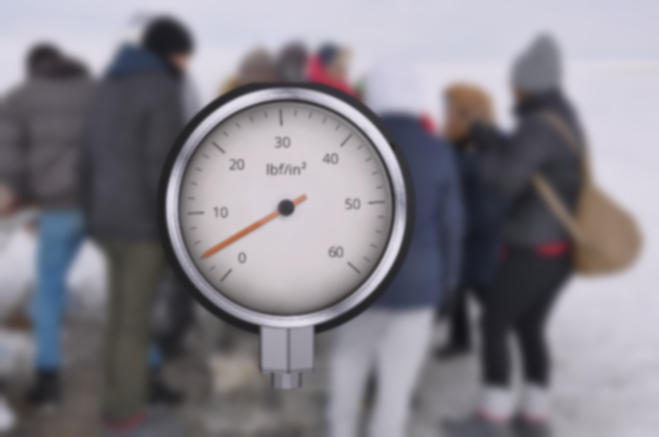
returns 4psi
